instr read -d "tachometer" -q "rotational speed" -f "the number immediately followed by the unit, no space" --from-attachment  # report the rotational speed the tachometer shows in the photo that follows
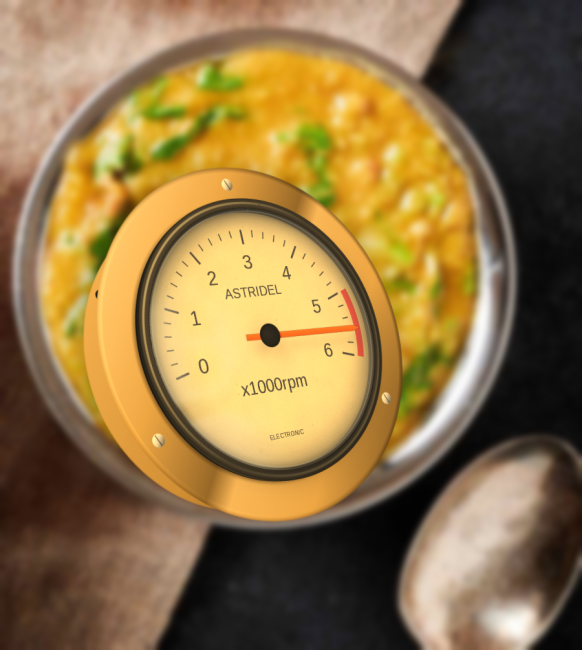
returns 5600rpm
